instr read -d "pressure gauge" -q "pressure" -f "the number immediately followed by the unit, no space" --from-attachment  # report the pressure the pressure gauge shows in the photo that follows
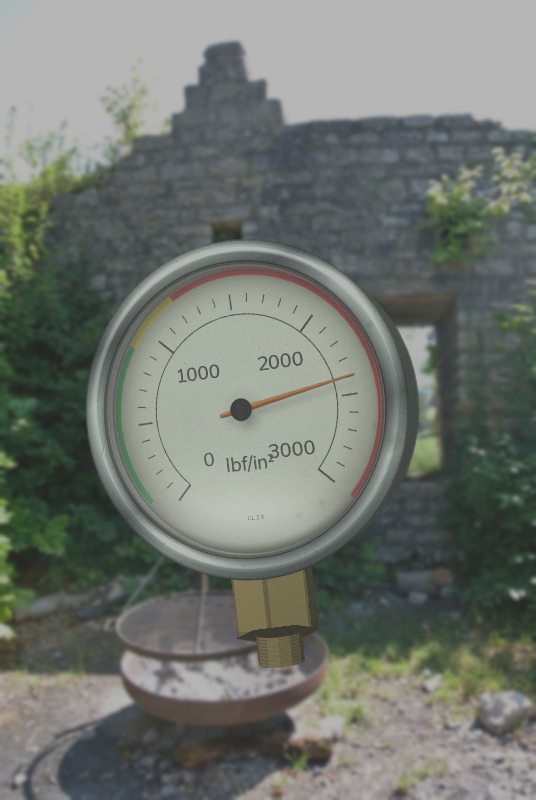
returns 2400psi
